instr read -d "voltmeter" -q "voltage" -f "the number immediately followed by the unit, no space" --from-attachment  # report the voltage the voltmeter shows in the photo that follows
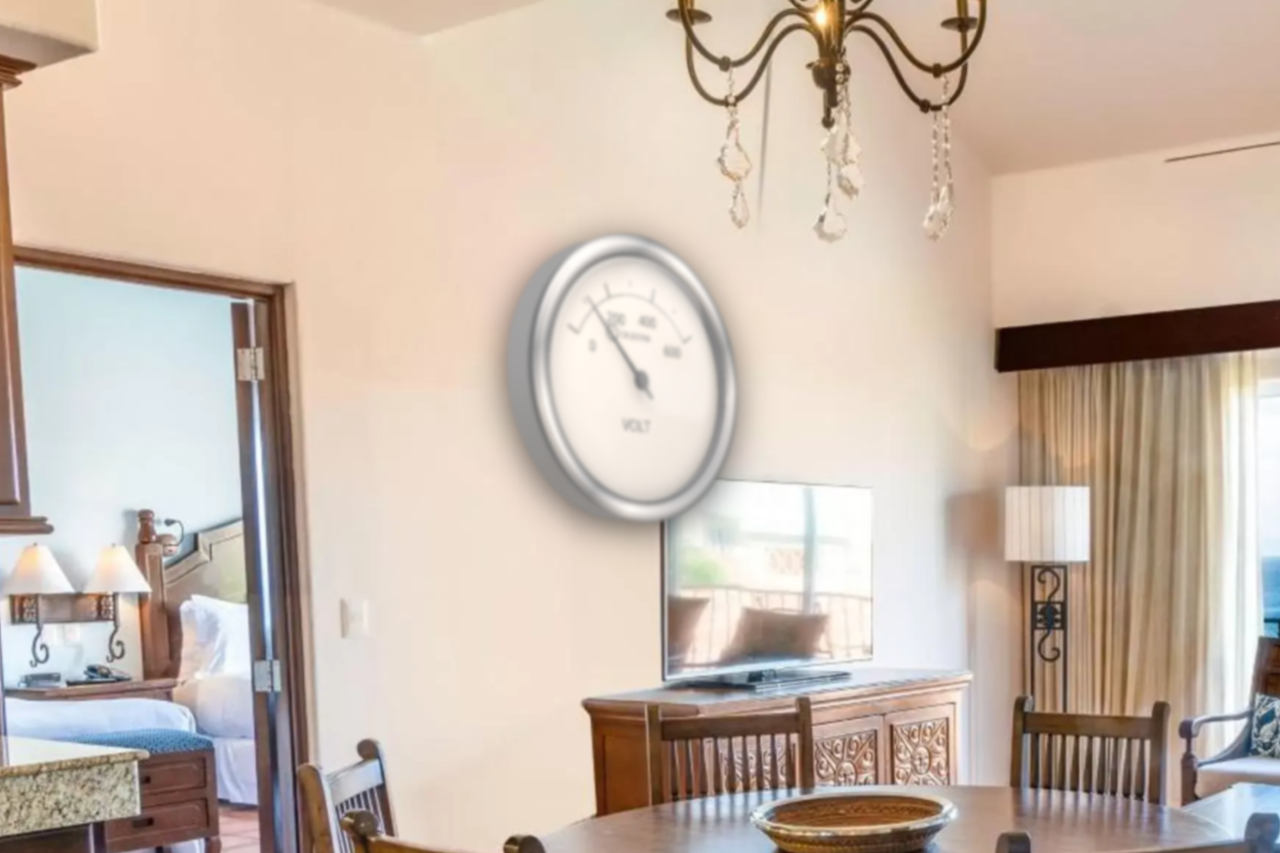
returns 100V
